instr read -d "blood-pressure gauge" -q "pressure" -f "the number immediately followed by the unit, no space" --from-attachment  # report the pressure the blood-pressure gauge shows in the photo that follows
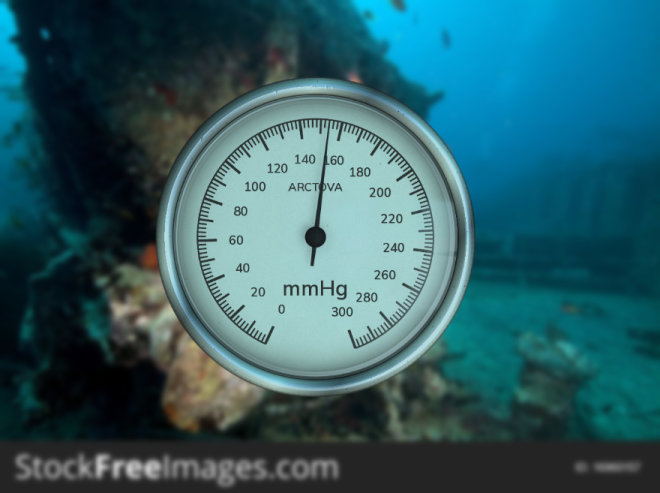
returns 154mmHg
